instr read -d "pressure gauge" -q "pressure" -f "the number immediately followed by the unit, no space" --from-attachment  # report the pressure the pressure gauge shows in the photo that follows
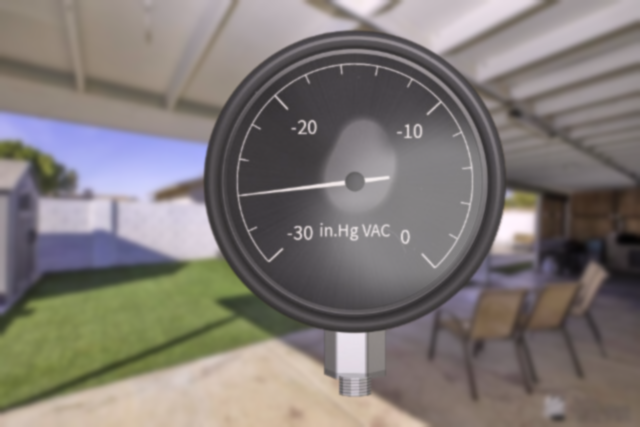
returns -26inHg
